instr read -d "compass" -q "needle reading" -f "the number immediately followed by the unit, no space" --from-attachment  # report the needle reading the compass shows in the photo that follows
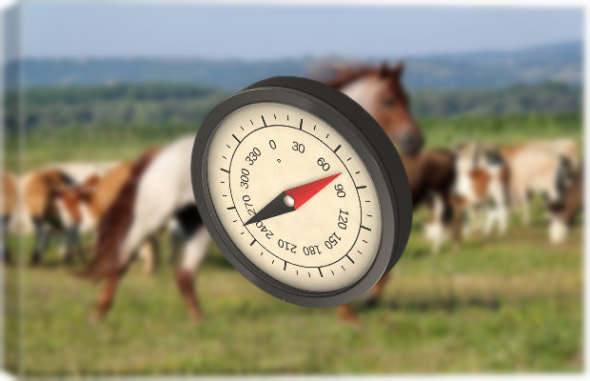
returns 75°
